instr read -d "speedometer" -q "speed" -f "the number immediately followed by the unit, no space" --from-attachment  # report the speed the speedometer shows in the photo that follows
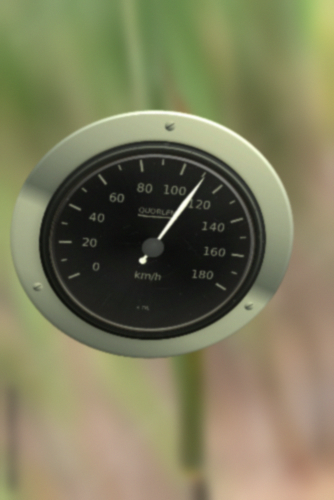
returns 110km/h
